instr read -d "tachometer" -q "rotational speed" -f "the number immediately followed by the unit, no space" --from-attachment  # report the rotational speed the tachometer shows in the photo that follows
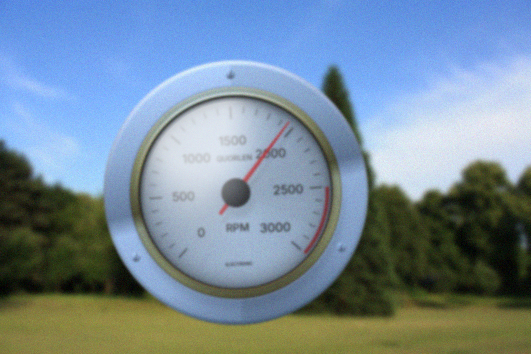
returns 1950rpm
